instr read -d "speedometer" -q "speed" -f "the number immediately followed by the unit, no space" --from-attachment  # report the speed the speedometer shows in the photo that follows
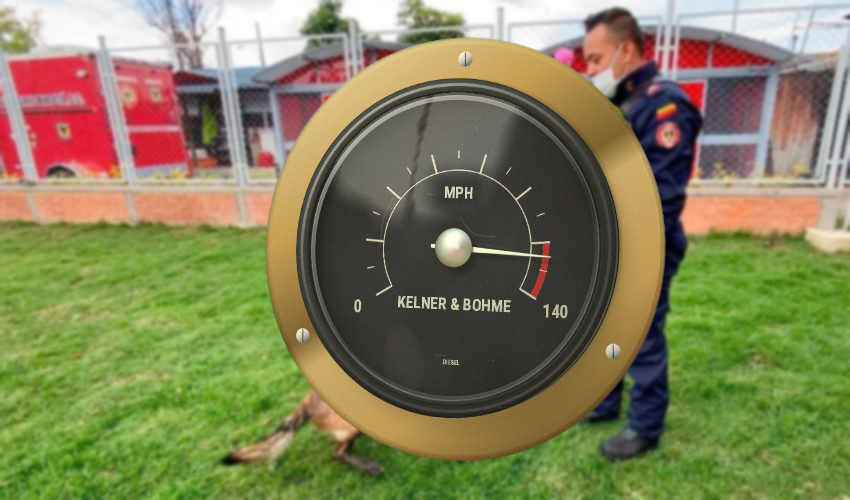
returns 125mph
